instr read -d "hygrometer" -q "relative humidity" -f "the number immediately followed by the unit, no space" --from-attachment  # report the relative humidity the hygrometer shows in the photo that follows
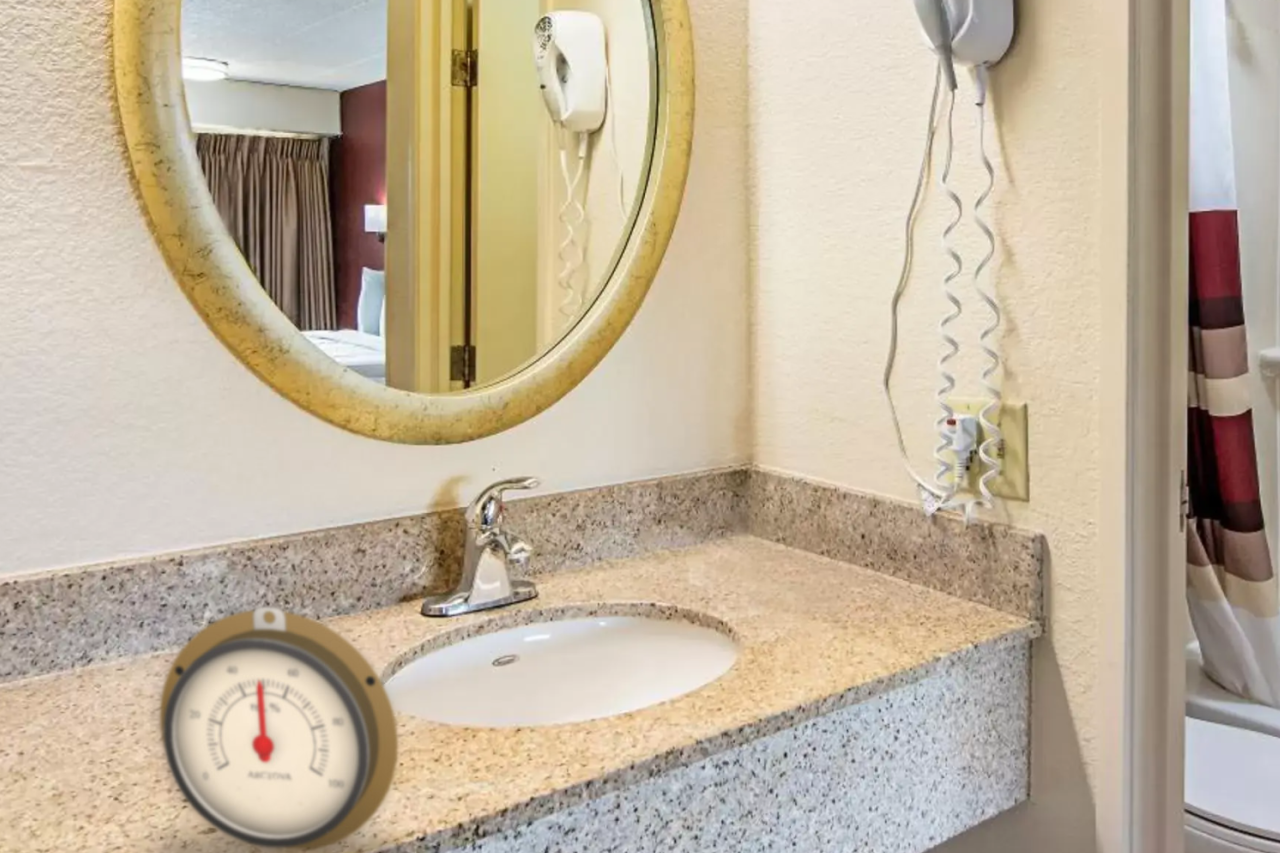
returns 50%
